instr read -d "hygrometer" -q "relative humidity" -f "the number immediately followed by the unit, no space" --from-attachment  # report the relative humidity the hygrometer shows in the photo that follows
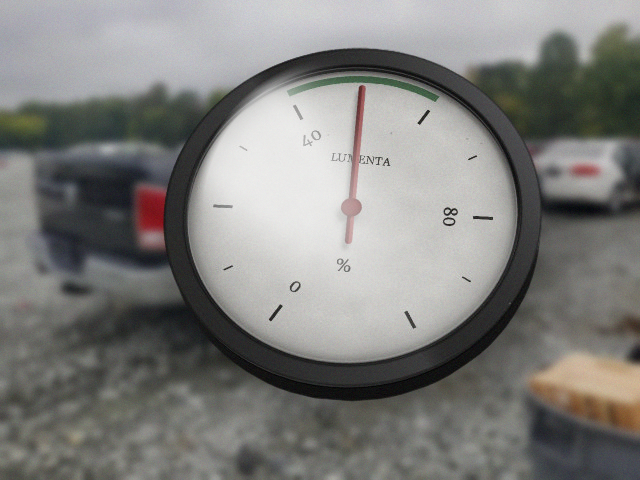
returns 50%
